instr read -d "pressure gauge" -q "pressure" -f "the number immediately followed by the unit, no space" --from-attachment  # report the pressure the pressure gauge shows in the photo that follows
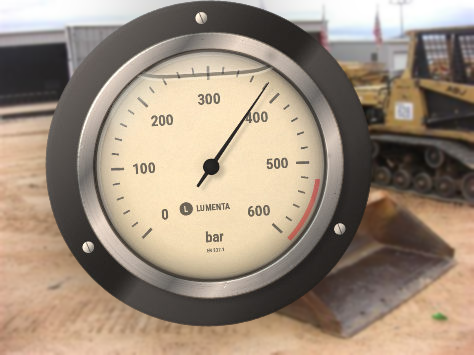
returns 380bar
